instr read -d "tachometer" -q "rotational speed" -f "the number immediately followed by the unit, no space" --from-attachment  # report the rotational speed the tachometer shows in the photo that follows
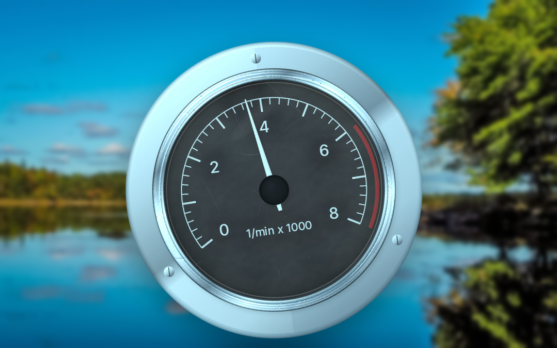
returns 3700rpm
